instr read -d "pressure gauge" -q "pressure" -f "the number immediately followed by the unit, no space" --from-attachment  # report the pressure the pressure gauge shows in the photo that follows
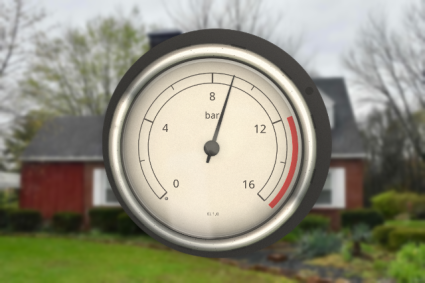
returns 9bar
